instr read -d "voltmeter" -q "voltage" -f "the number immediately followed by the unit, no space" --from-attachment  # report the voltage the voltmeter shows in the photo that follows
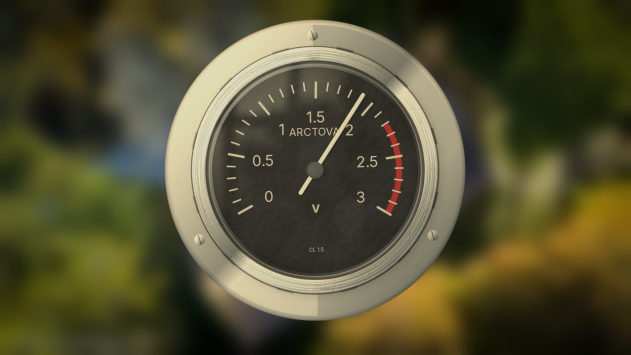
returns 1.9V
